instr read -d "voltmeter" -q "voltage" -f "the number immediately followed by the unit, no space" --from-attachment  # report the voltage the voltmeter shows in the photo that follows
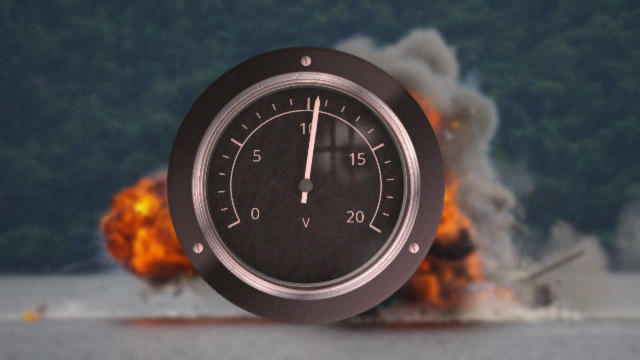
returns 10.5V
